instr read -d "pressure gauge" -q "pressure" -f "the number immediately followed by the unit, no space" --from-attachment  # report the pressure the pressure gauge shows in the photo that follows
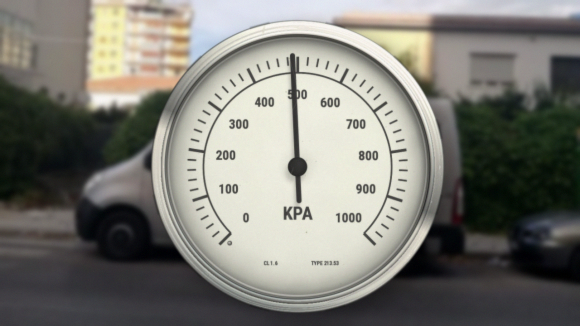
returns 490kPa
